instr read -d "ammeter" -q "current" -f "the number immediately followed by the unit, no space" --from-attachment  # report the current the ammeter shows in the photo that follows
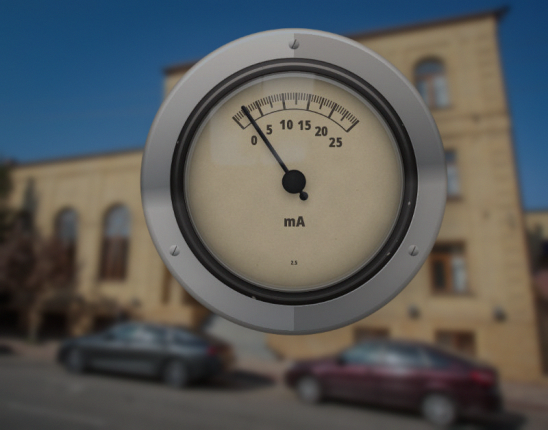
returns 2.5mA
